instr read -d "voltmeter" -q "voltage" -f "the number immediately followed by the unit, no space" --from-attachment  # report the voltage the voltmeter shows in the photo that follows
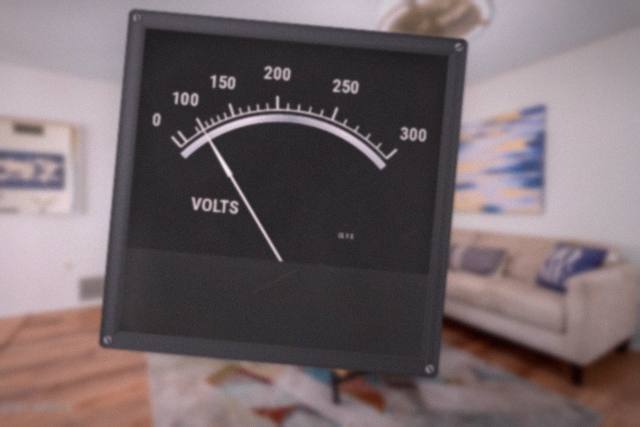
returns 100V
